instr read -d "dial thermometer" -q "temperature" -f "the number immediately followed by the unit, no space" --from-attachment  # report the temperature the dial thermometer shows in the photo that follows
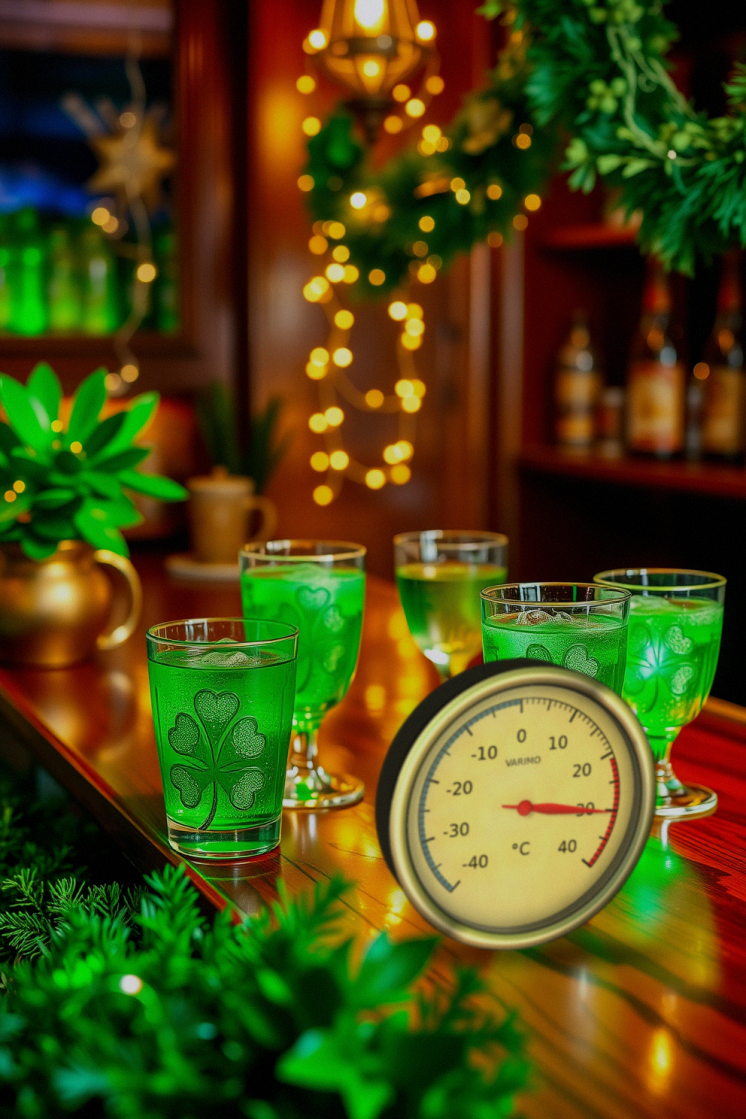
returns 30°C
